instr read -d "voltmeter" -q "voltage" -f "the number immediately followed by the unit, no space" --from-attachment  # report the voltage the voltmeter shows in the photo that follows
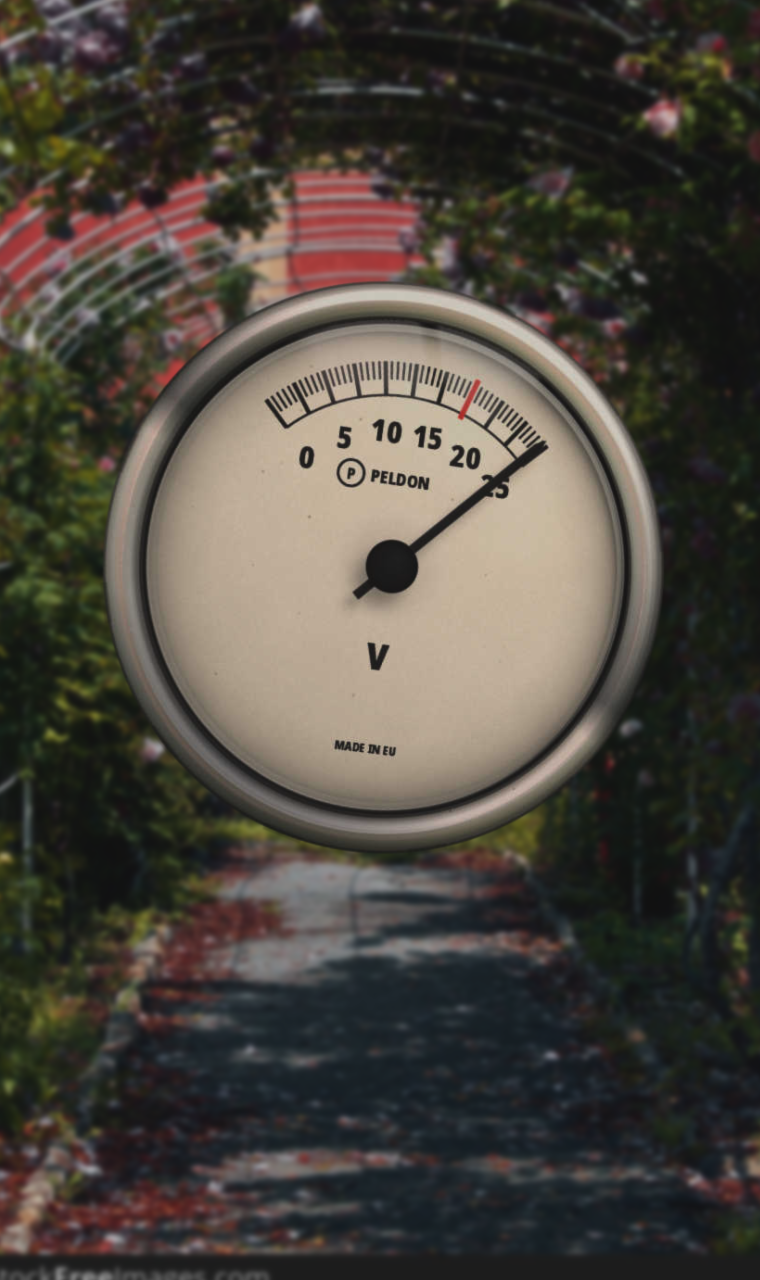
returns 24.5V
